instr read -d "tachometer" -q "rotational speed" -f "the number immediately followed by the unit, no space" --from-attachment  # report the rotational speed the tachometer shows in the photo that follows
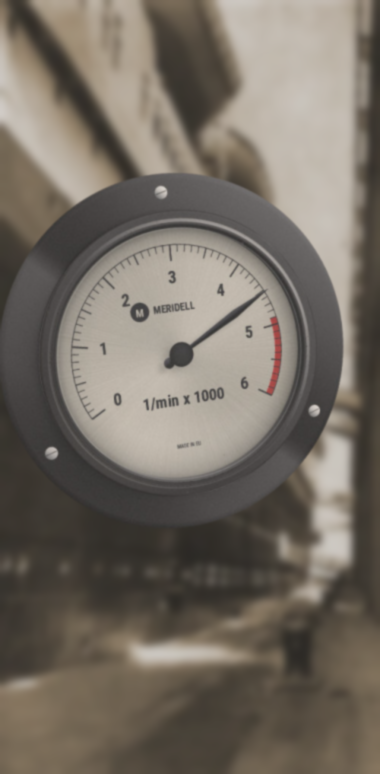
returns 4500rpm
